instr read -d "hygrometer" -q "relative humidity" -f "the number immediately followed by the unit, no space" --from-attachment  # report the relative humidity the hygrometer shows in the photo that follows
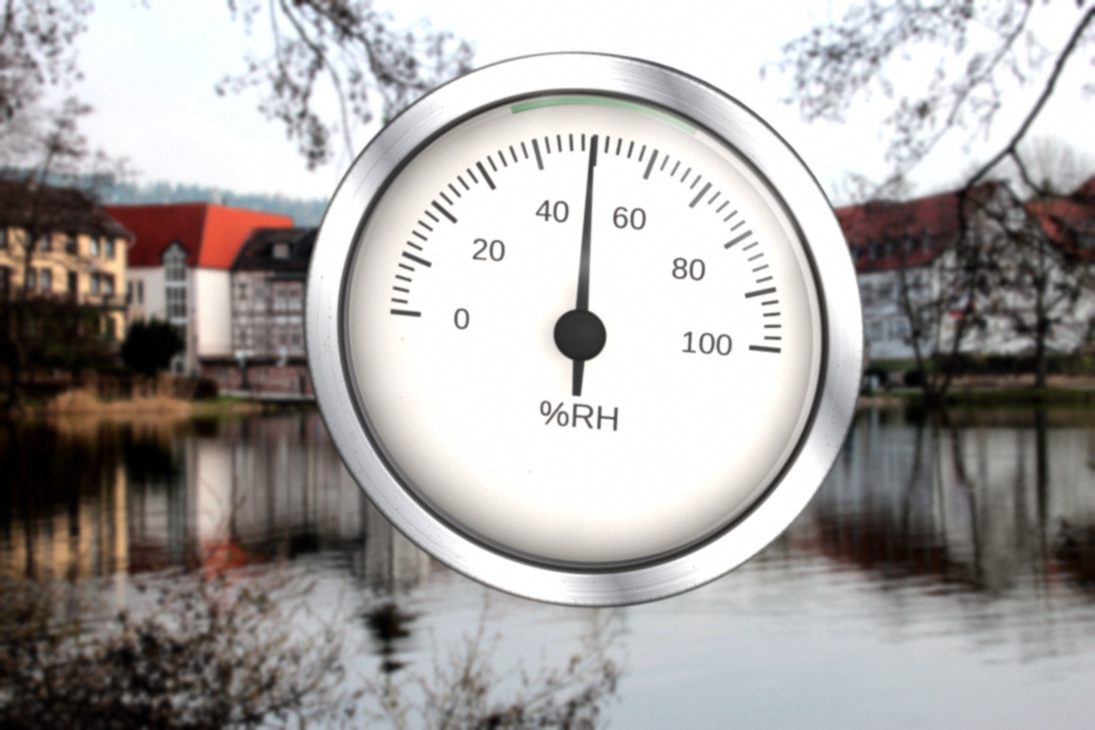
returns 50%
